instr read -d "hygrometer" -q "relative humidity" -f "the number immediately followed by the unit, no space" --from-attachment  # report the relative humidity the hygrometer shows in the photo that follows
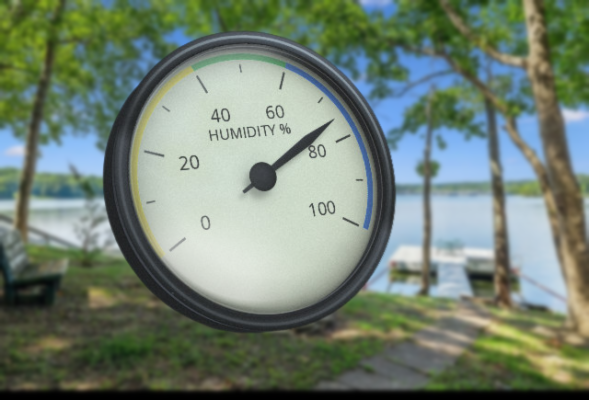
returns 75%
